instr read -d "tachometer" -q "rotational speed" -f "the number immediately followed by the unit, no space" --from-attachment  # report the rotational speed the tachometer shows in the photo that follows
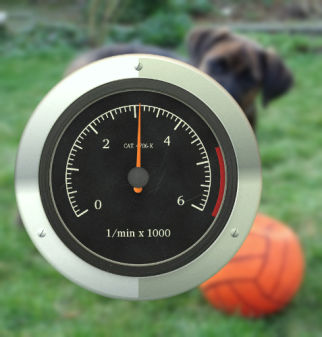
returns 3100rpm
